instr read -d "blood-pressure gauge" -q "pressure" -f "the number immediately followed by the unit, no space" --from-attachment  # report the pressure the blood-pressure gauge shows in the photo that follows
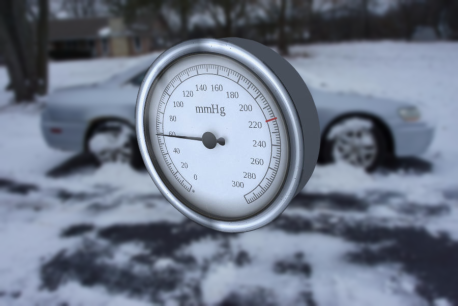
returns 60mmHg
